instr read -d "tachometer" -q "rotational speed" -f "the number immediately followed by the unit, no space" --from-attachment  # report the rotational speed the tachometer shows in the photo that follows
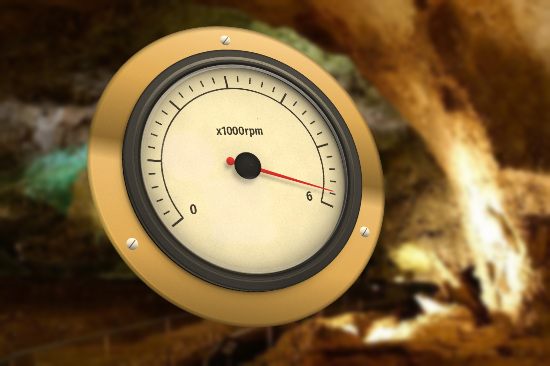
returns 5800rpm
